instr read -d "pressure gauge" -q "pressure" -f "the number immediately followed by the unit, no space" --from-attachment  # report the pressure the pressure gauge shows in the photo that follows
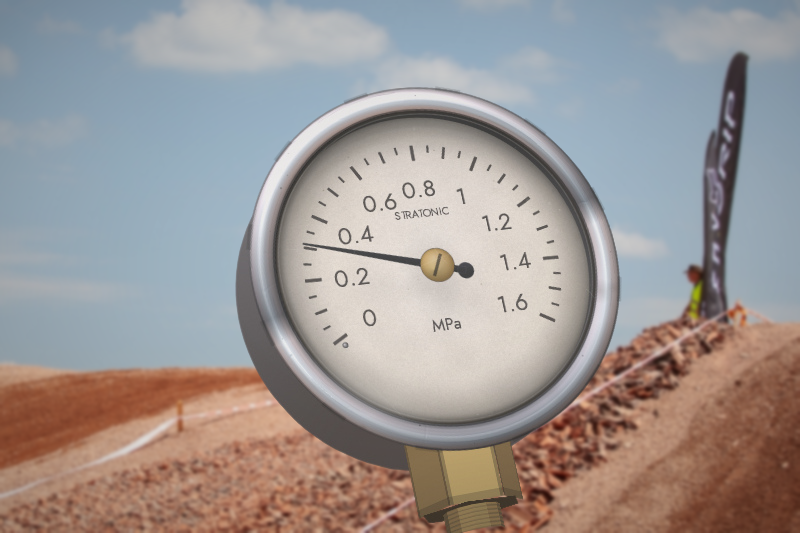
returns 0.3MPa
